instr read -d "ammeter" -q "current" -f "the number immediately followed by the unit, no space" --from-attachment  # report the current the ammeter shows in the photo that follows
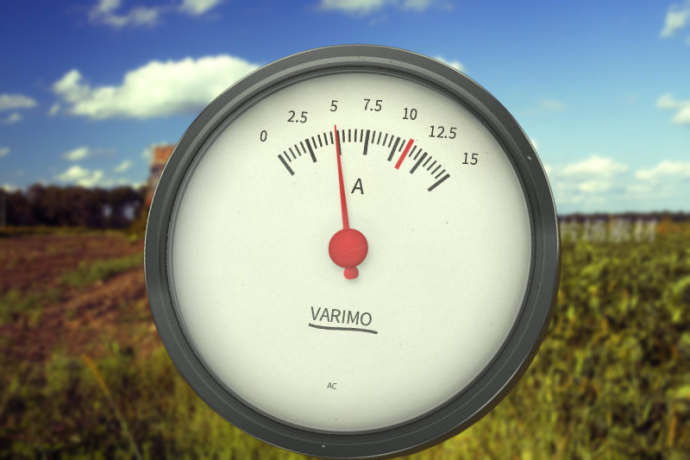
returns 5A
